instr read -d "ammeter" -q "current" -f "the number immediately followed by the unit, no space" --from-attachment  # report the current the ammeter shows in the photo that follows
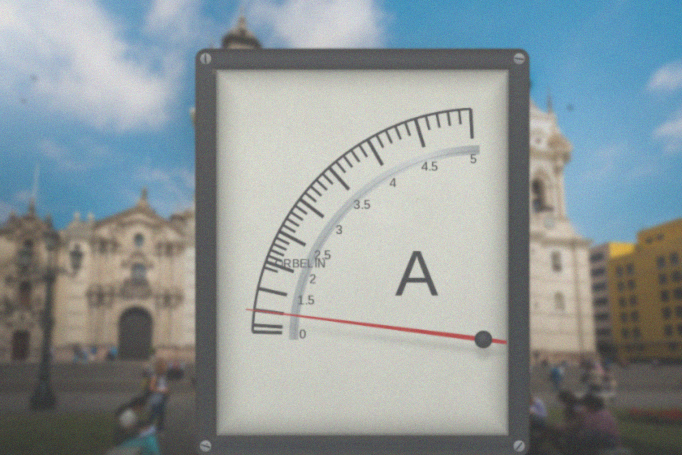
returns 1A
